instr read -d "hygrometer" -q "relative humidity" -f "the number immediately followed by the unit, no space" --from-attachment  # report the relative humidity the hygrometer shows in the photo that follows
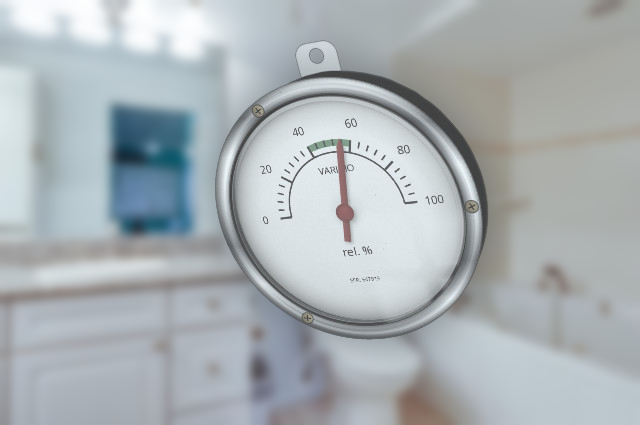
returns 56%
